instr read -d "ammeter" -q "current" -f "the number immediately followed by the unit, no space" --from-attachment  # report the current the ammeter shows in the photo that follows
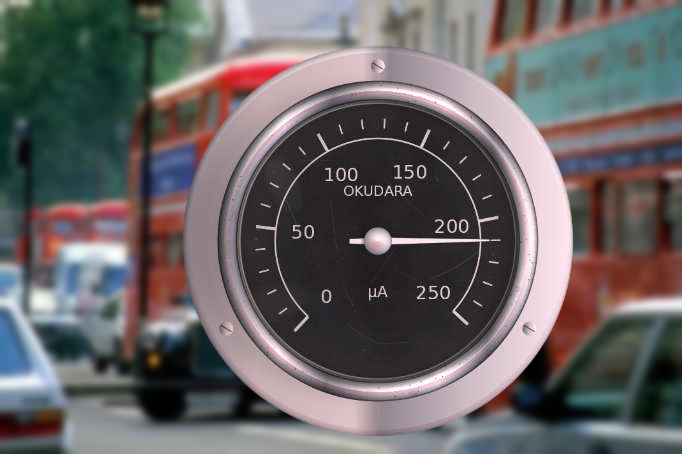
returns 210µA
